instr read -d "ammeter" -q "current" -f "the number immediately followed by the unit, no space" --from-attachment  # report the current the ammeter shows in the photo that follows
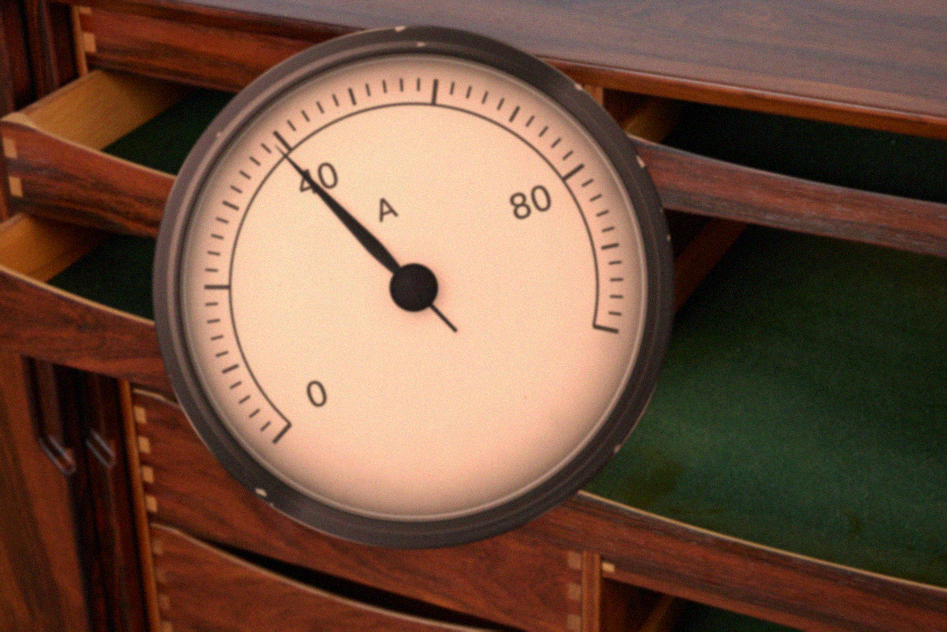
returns 39A
